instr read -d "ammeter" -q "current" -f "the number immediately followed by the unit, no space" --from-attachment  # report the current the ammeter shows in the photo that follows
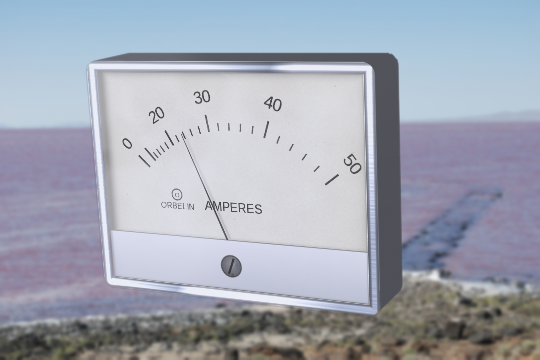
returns 24A
